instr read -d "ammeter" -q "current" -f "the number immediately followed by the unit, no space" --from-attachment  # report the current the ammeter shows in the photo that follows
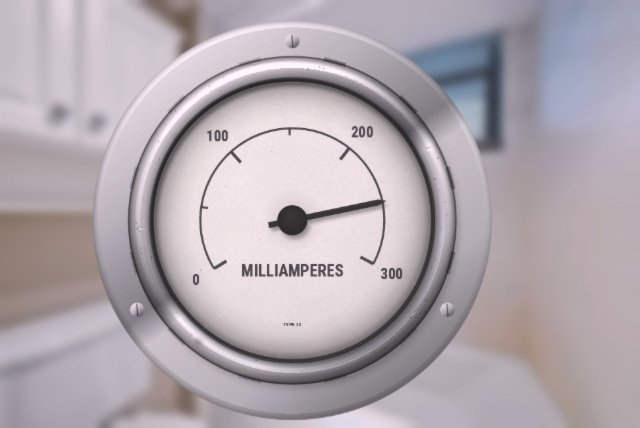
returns 250mA
